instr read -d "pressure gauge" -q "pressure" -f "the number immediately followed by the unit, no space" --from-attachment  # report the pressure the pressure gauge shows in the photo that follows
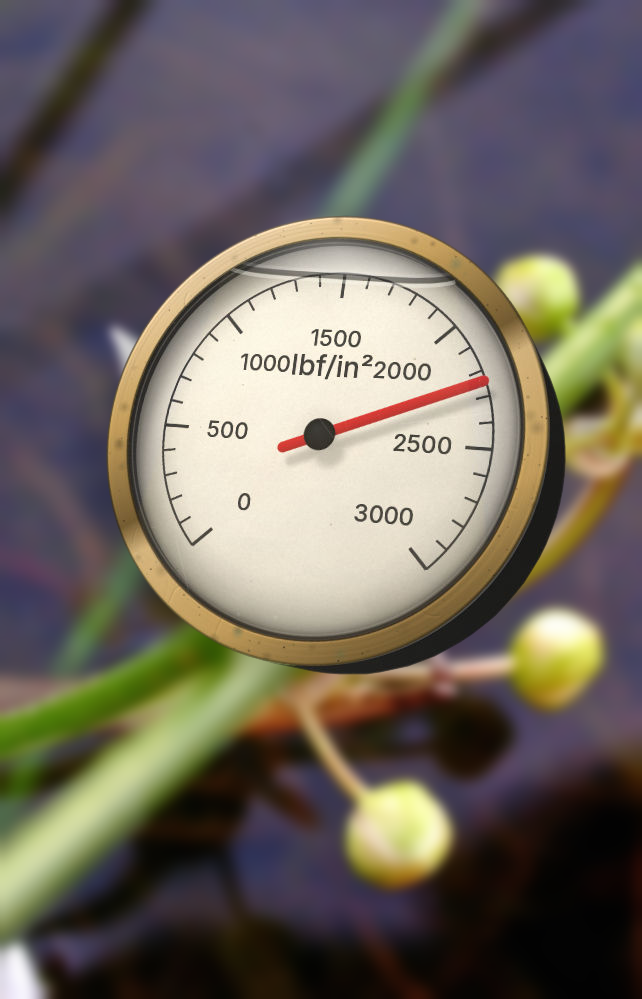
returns 2250psi
